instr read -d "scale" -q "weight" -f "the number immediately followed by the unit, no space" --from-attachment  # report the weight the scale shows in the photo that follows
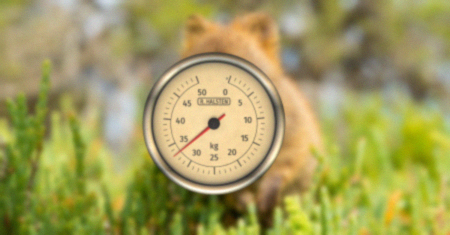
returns 33kg
